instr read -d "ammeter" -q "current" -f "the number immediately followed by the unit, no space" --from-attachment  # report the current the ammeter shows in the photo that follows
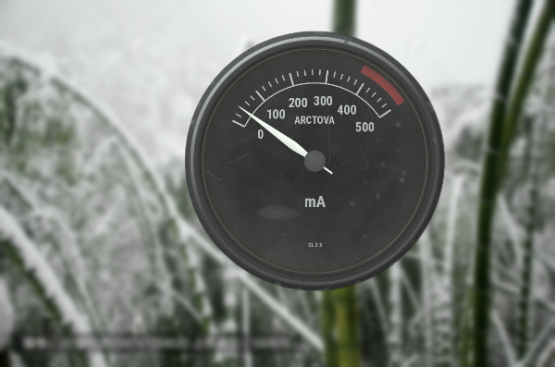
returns 40mA
